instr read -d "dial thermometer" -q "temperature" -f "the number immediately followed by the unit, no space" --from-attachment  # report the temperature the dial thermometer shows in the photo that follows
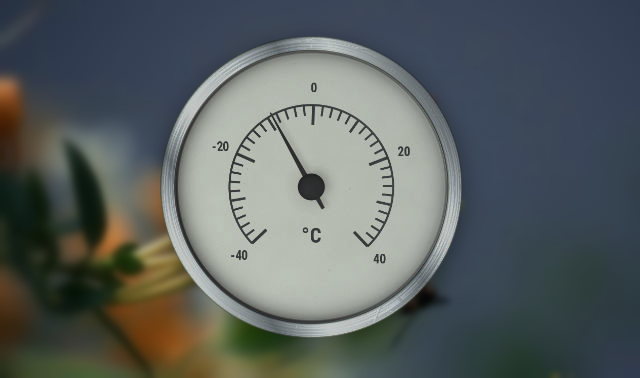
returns -9°C
